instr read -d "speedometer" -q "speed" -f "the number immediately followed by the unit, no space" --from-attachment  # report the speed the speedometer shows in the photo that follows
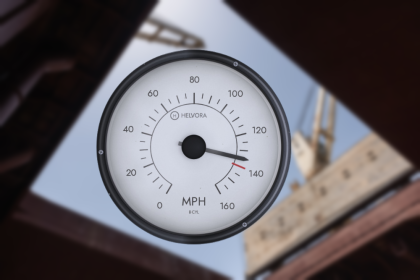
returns 135mph
